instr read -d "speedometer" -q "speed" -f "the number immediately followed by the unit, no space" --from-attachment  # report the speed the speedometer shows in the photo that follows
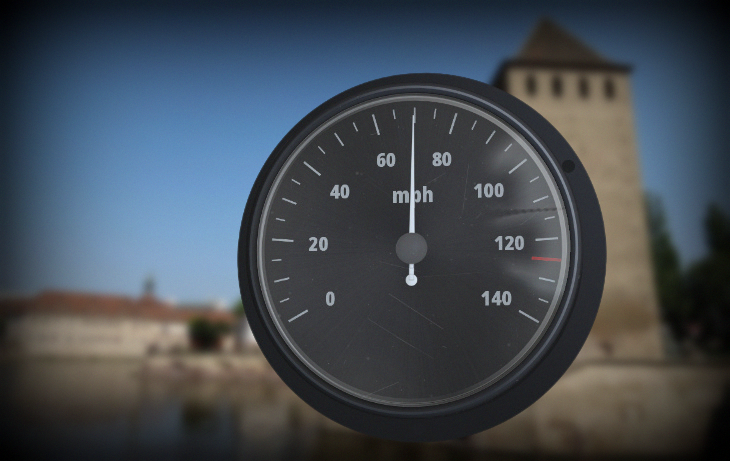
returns 70mph
